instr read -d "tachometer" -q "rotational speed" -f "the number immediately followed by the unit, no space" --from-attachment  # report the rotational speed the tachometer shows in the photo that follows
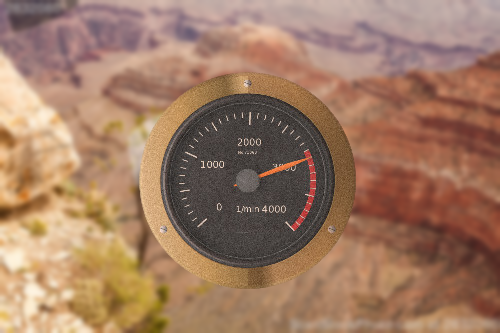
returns 3000rpm
